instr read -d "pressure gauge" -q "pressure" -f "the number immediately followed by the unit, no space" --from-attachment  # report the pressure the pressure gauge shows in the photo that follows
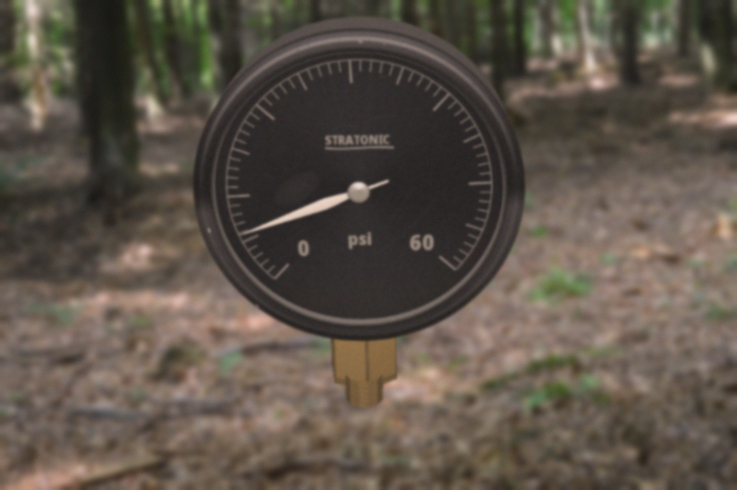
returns 6psi
